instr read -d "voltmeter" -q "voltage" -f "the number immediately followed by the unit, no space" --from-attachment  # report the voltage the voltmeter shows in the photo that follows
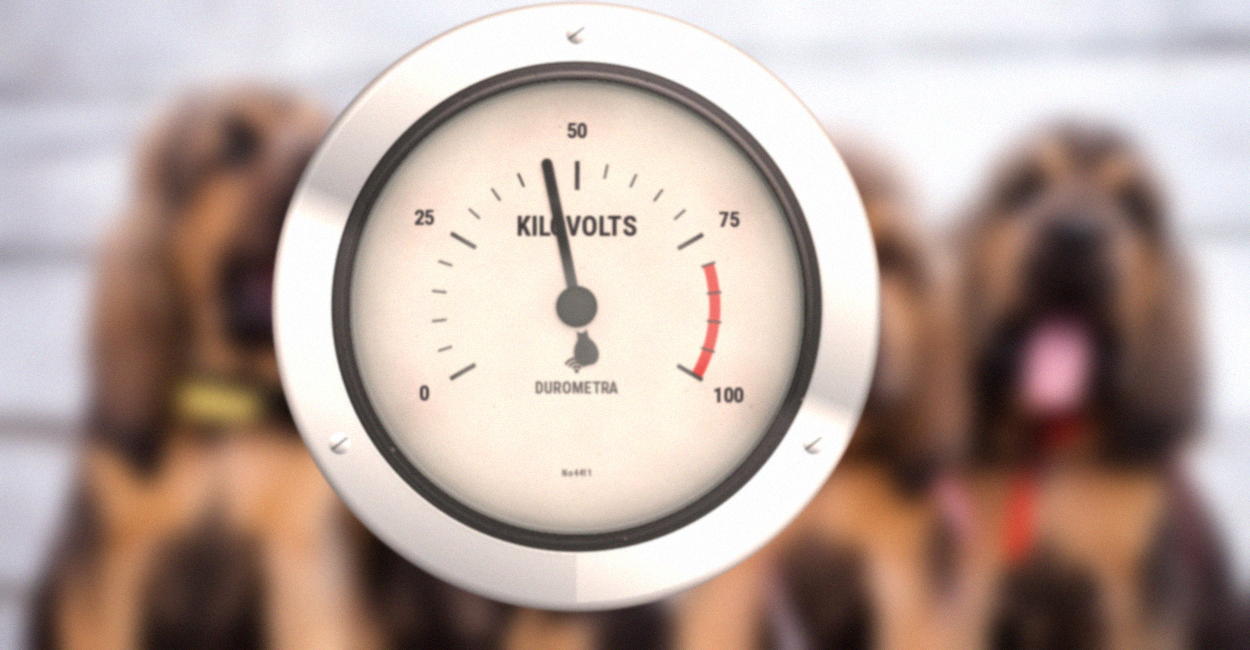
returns 45kV
